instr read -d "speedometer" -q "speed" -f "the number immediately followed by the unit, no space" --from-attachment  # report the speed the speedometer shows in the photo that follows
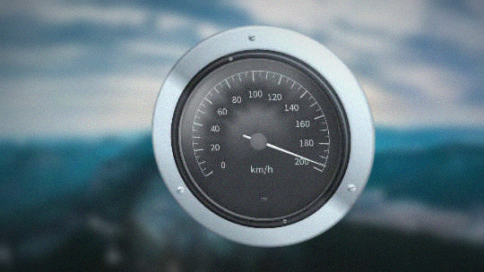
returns 195km/h
